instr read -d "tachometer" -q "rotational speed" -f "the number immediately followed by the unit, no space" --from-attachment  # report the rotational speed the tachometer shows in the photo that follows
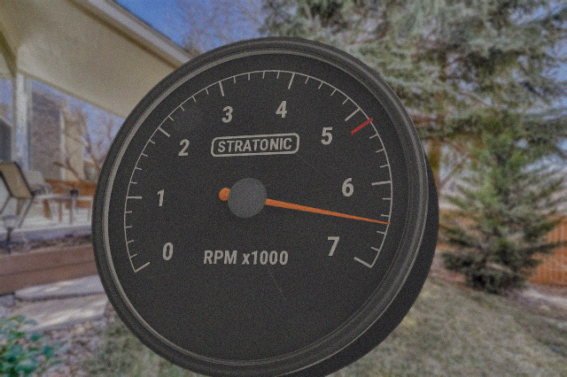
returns 6500rpm
